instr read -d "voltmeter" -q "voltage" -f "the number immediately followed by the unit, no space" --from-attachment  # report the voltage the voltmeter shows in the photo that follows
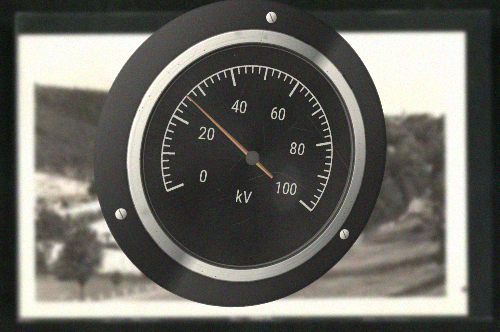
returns 26kV
